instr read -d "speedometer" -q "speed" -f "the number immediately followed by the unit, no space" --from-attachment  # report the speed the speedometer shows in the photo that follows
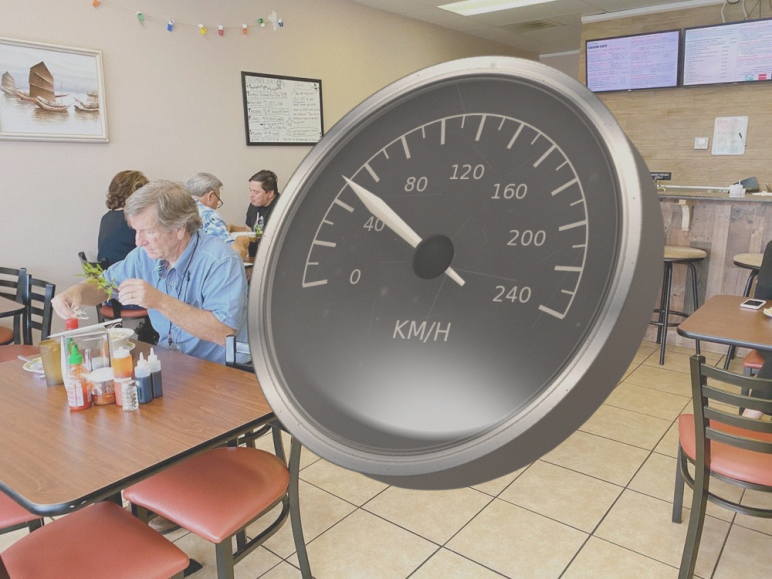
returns 50km/h
